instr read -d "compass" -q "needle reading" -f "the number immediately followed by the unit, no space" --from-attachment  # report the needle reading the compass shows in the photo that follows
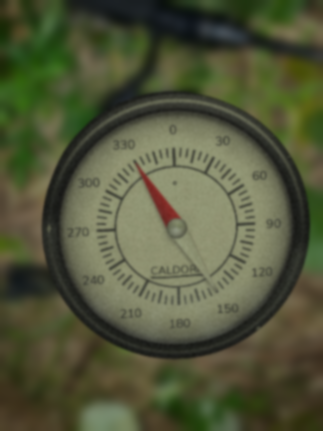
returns 330°
